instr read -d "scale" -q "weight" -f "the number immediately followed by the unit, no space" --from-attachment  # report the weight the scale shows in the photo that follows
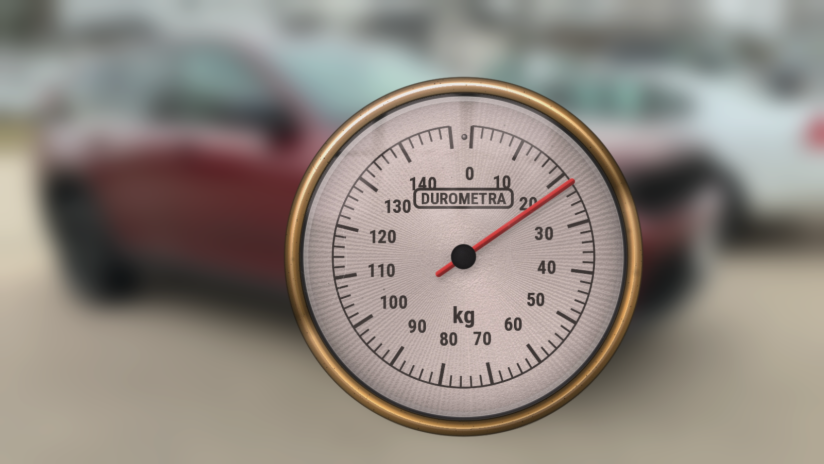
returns 22kg
